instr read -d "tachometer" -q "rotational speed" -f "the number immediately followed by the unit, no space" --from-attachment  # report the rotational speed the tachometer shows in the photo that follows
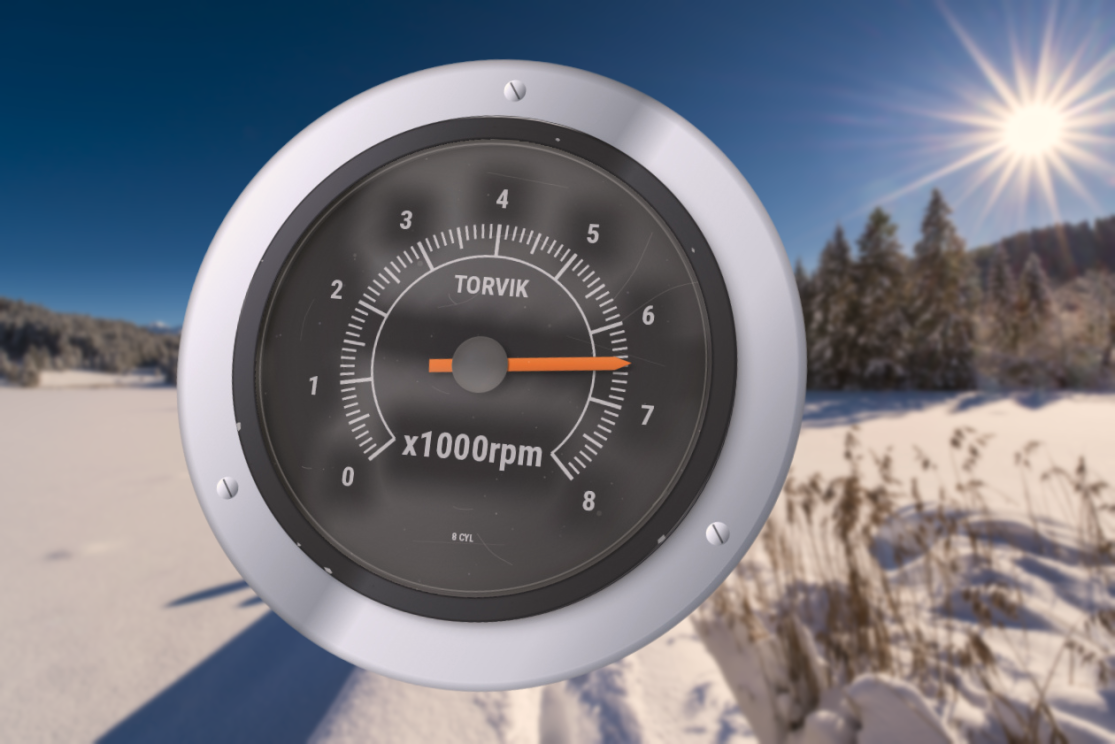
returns 6500rpm
